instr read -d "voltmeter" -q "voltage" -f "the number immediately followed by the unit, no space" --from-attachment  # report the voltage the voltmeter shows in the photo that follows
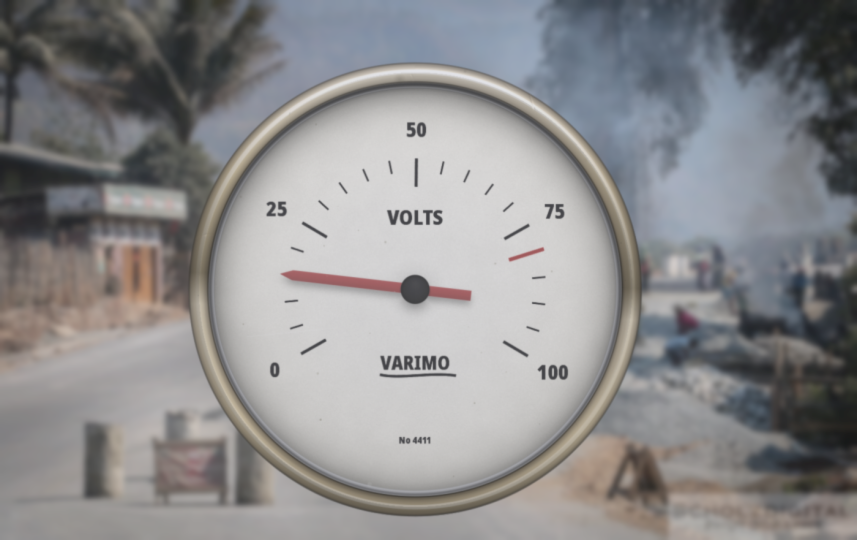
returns 15V
